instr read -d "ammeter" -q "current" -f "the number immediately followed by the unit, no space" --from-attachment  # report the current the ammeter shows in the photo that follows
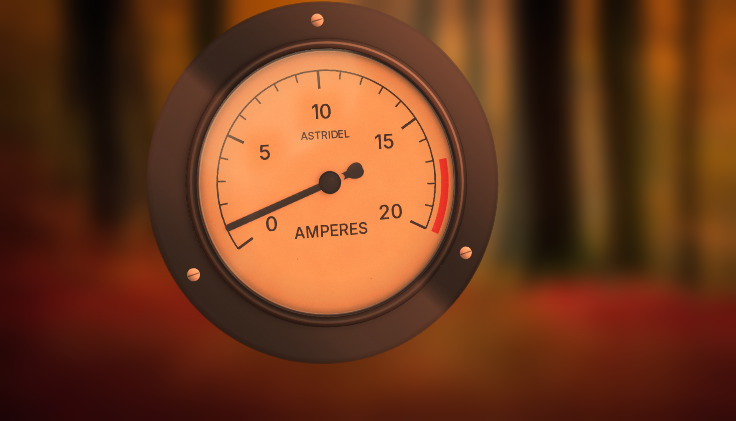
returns 1A
